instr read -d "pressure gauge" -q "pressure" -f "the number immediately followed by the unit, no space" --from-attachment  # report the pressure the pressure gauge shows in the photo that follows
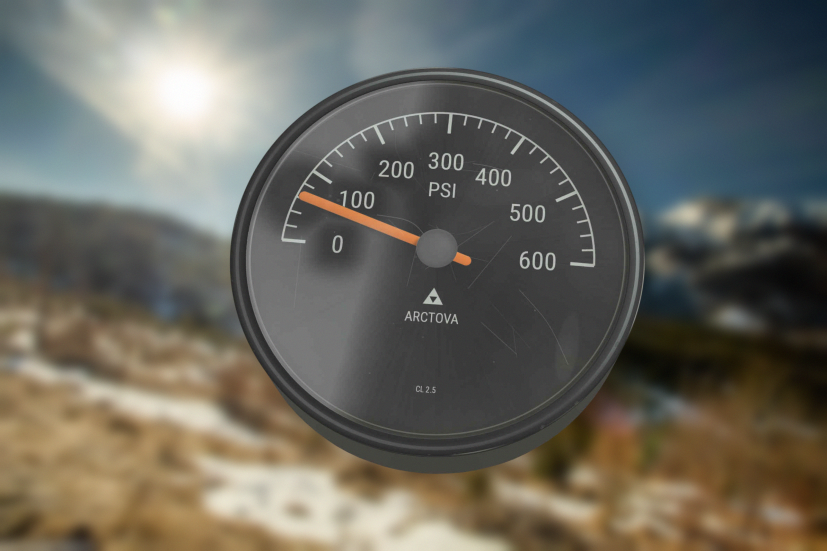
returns 60psi
